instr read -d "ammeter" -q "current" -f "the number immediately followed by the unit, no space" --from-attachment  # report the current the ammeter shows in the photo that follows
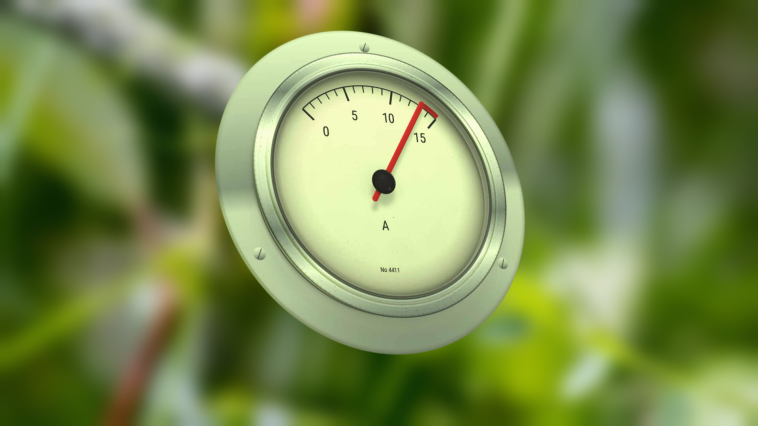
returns 13A
